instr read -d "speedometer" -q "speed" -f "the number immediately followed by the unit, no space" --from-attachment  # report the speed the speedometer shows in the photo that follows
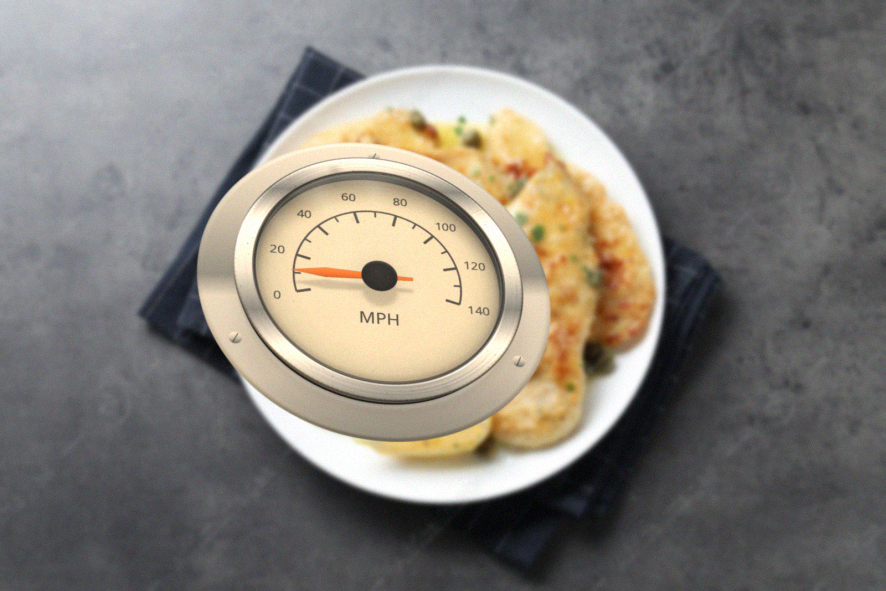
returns 10mph
